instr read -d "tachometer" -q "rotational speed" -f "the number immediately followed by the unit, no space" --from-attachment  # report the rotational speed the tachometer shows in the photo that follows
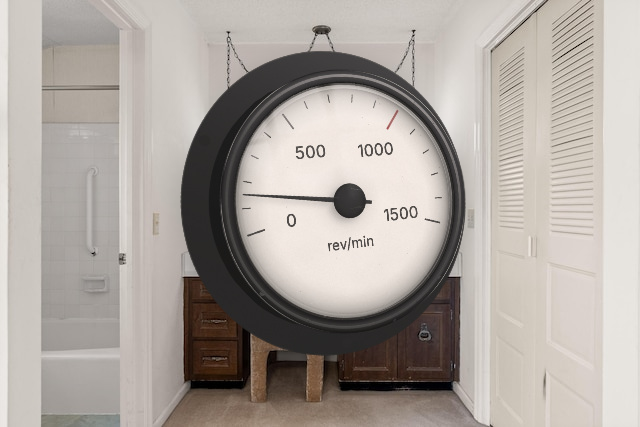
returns 150rpm
